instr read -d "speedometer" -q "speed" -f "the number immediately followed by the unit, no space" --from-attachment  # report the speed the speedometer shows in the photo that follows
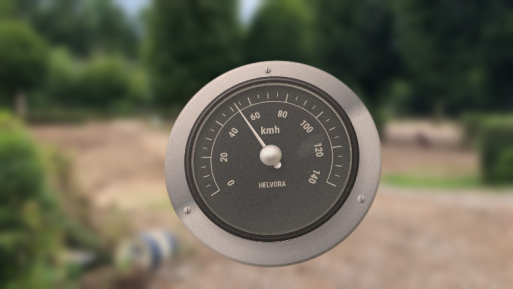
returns 52.5km/h
